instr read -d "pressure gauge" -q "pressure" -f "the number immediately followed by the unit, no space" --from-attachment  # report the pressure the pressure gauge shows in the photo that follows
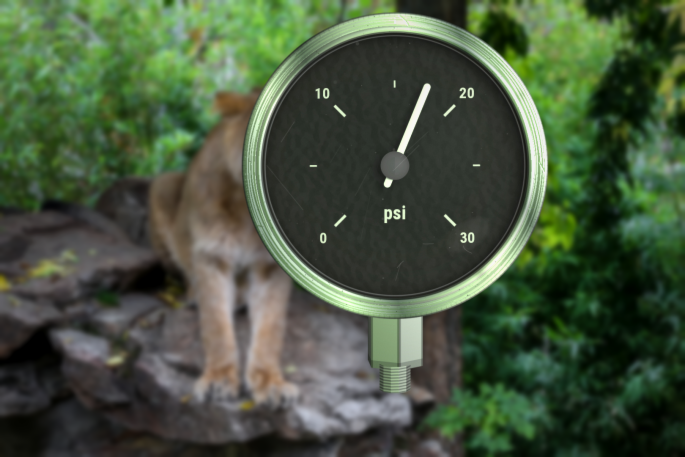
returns 17.5psi
